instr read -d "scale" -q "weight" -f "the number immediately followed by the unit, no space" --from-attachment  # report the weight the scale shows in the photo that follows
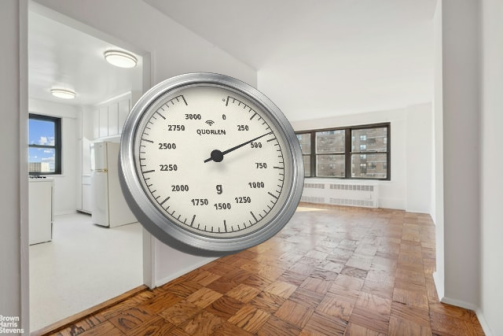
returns 450g
